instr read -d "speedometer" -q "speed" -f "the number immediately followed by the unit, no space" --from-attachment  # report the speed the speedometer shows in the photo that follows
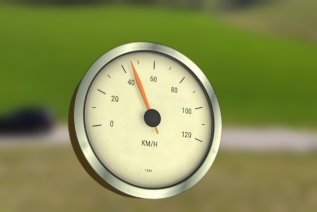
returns 45km/h
